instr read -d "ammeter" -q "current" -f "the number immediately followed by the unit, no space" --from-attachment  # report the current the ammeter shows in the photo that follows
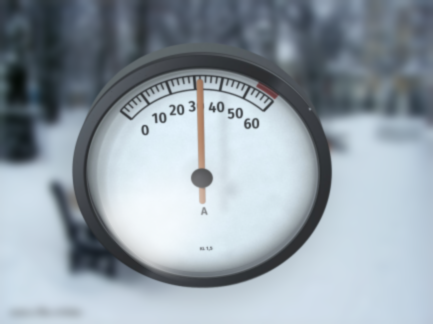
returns 32A
